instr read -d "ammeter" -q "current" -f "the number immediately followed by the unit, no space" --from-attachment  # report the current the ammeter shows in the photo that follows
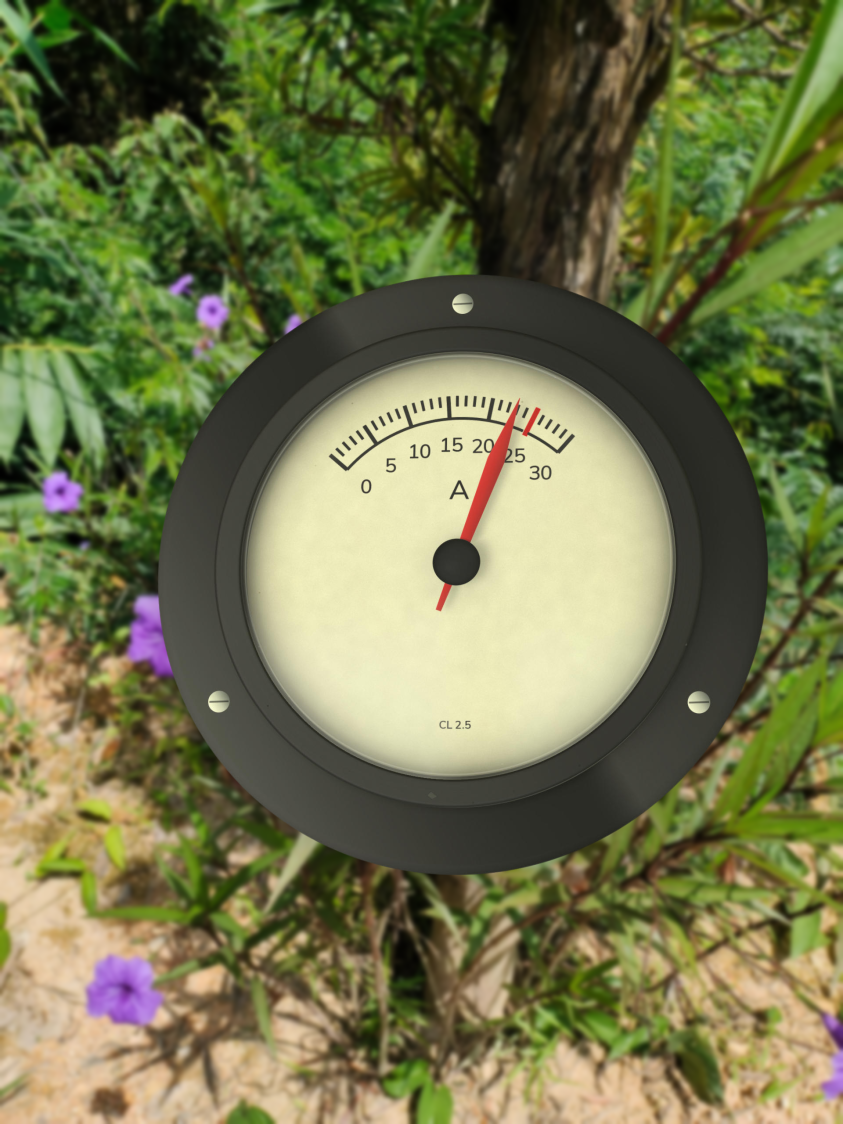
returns 23A
